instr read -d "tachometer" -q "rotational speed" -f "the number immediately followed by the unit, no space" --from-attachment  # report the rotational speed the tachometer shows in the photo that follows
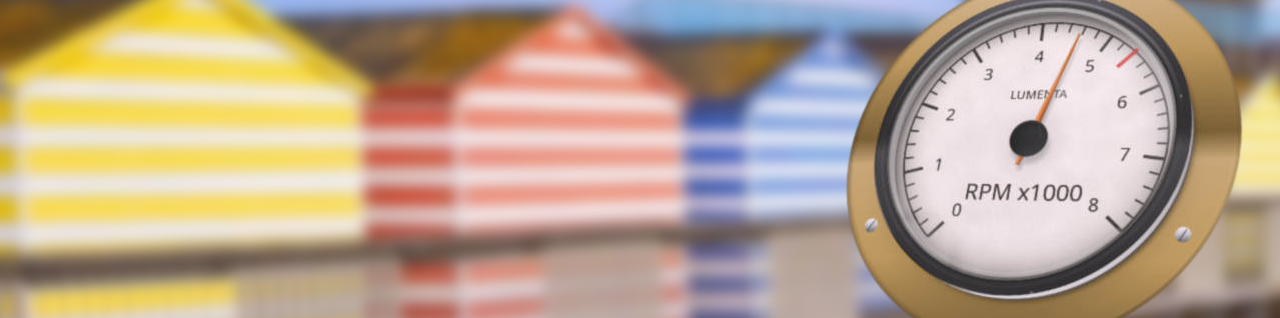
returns 4600rpm
